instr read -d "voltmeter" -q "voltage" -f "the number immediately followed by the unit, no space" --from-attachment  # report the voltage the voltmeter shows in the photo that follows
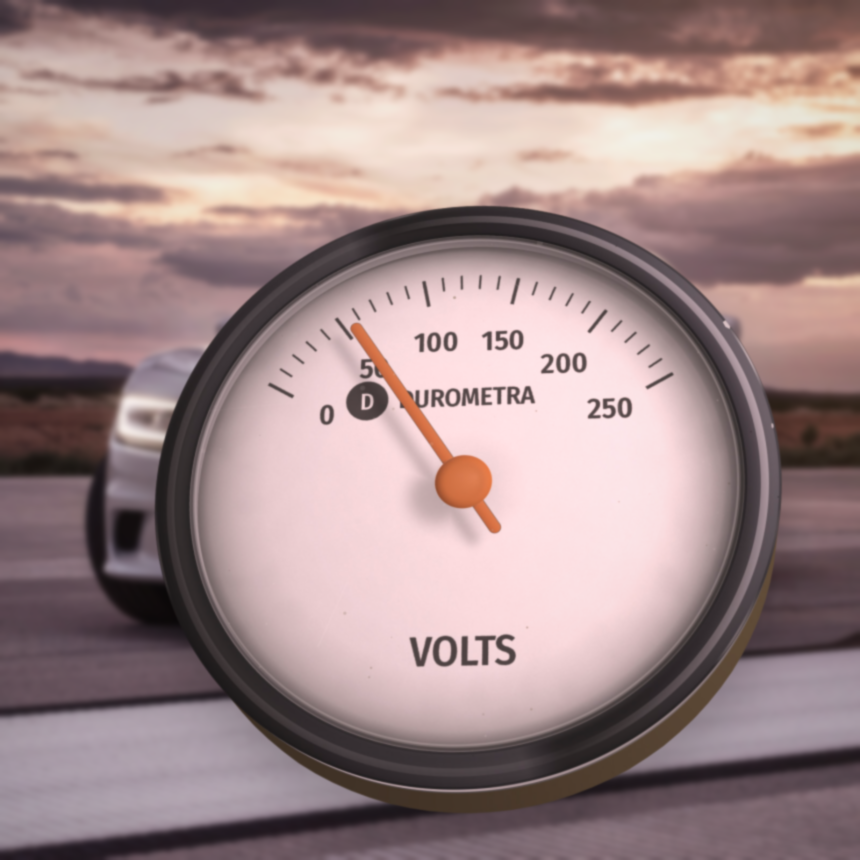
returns 55V
